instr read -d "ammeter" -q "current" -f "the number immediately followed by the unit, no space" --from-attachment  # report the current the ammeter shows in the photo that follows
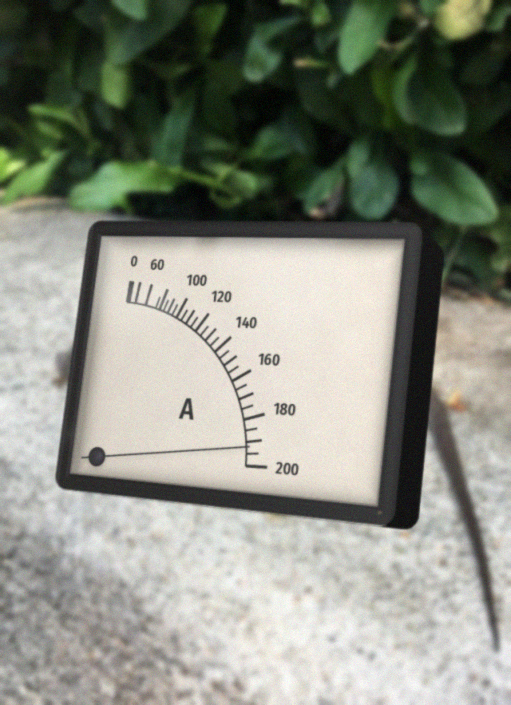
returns 192.5A
